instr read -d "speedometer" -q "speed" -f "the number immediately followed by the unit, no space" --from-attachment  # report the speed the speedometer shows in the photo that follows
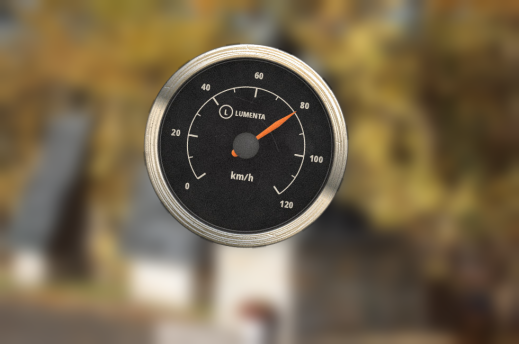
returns 80km/h
